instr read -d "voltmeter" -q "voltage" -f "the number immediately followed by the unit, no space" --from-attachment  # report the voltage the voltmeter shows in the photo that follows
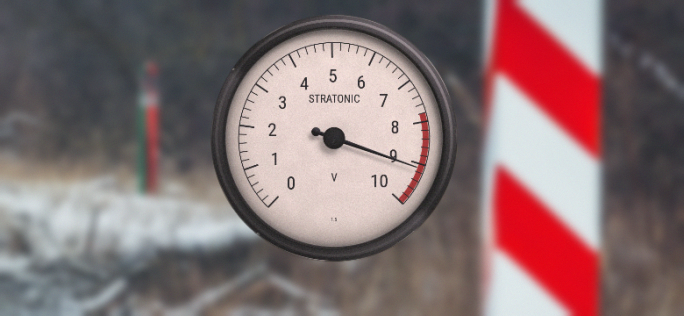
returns 9.1V
